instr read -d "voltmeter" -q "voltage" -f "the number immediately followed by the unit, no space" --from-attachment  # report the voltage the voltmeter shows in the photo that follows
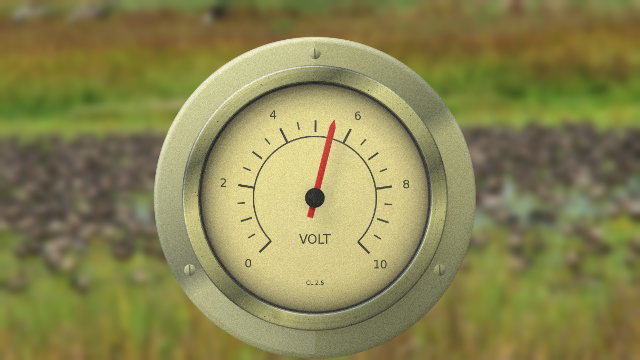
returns 5.5V
